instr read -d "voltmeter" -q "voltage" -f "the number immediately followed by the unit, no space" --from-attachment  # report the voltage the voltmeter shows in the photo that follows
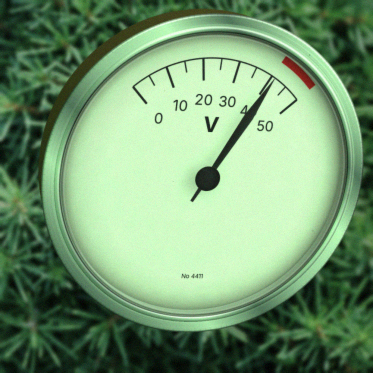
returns 40V
